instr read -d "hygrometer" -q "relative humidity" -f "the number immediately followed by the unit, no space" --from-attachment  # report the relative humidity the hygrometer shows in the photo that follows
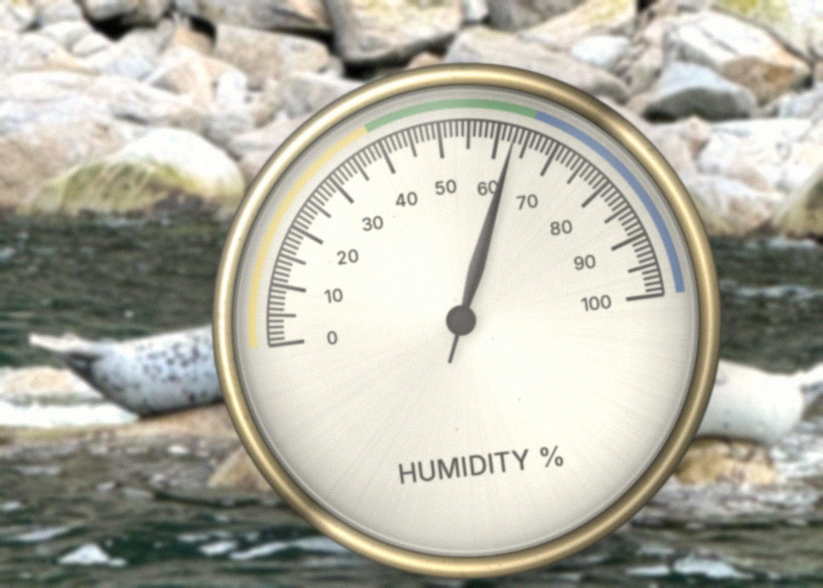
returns 63%
